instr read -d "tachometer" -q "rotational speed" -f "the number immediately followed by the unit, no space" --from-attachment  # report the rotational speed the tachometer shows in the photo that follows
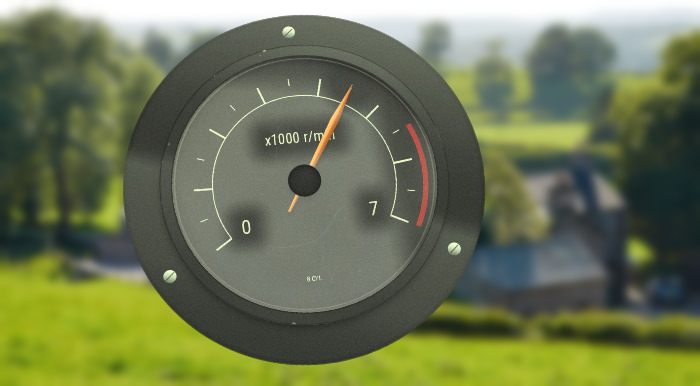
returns 4500rpm
